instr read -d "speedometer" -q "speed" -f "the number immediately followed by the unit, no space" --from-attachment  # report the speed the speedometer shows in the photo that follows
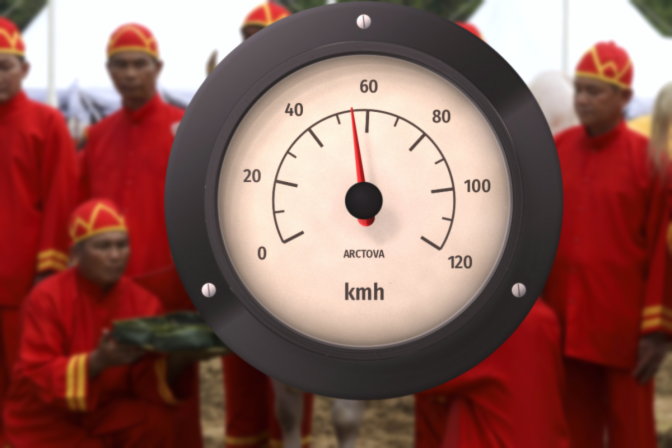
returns 55km/h
